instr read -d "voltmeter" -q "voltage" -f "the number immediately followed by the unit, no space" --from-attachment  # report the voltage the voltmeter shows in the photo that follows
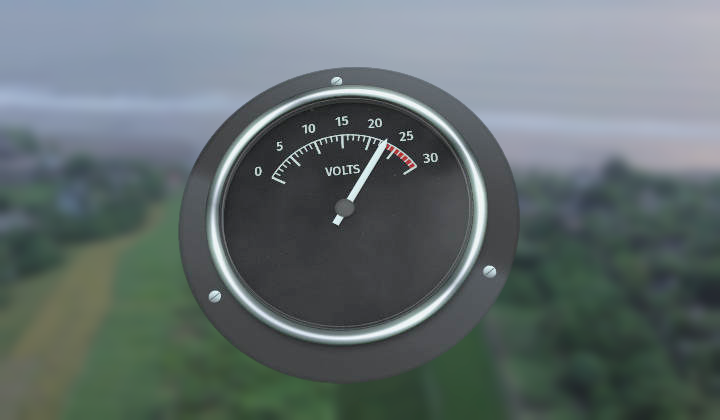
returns 23V
